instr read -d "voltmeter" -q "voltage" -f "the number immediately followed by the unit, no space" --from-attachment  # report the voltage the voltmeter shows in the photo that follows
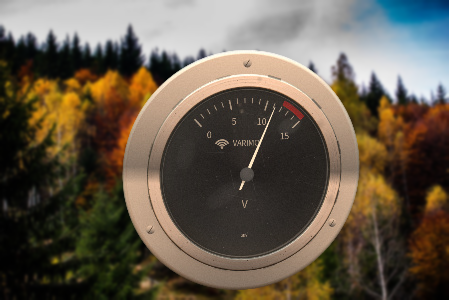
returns 11V
